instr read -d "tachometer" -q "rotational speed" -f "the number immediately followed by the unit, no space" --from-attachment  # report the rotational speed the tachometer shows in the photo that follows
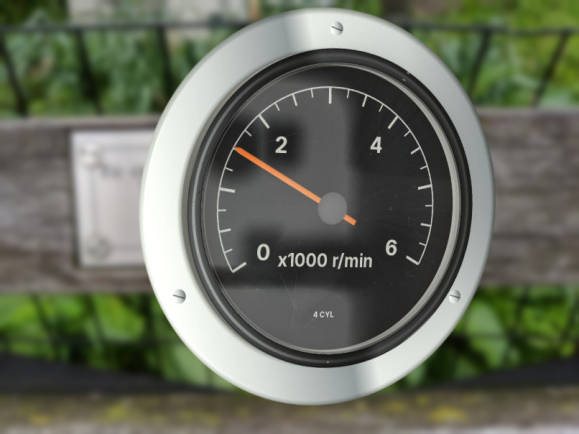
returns 1500rpm
